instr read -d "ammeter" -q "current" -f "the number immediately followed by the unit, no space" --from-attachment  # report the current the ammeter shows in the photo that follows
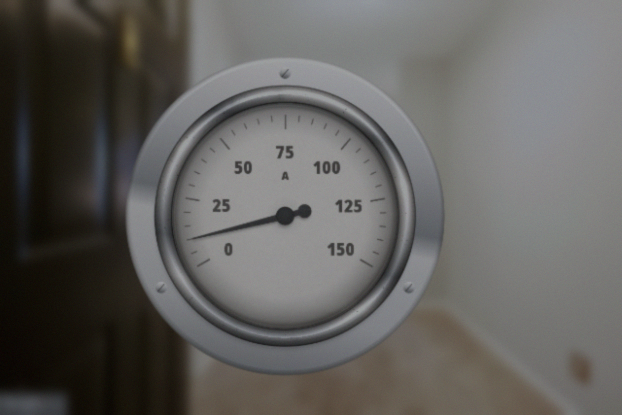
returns 10A
